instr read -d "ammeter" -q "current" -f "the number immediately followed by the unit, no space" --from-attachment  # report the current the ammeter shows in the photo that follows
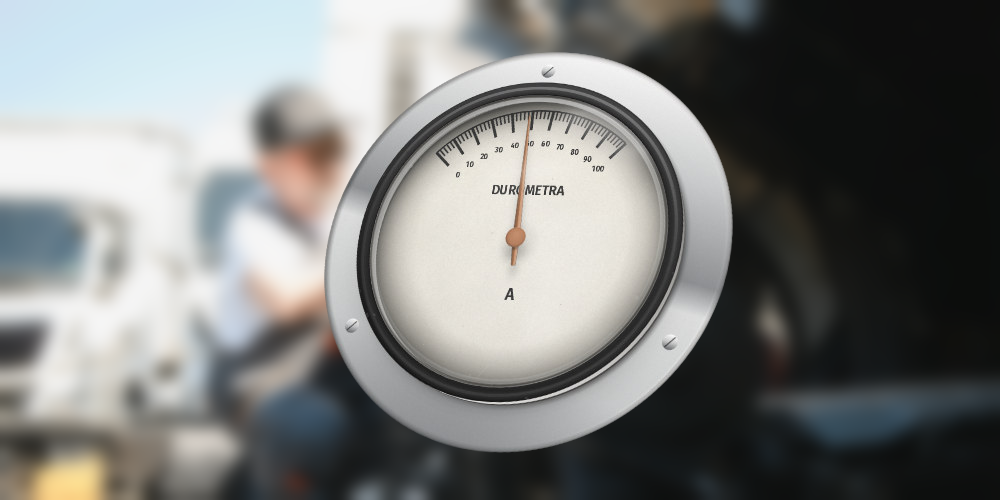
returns 50A
